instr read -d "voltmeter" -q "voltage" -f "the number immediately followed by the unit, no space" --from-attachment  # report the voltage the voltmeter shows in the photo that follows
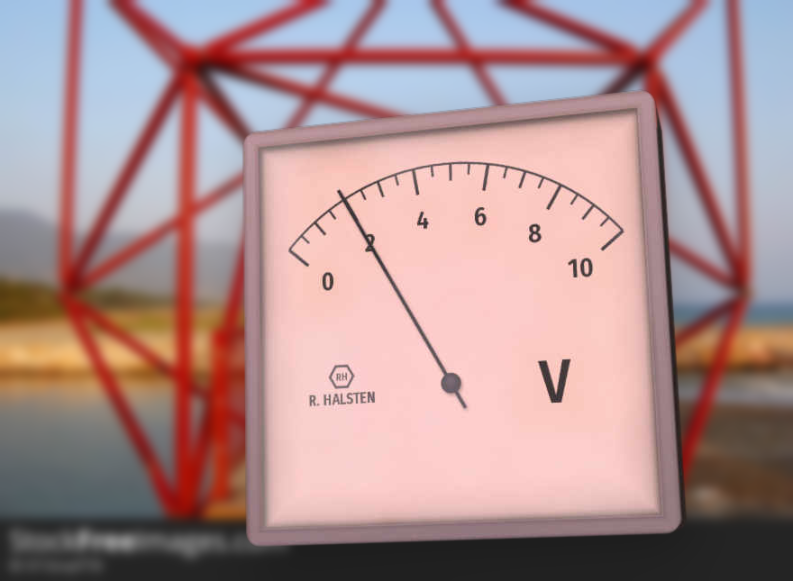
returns 2V
